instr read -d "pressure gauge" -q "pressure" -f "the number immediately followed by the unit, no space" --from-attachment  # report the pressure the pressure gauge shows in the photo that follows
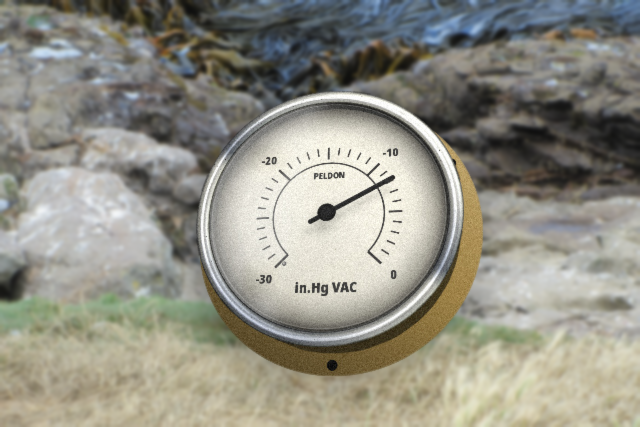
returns -8inHg
